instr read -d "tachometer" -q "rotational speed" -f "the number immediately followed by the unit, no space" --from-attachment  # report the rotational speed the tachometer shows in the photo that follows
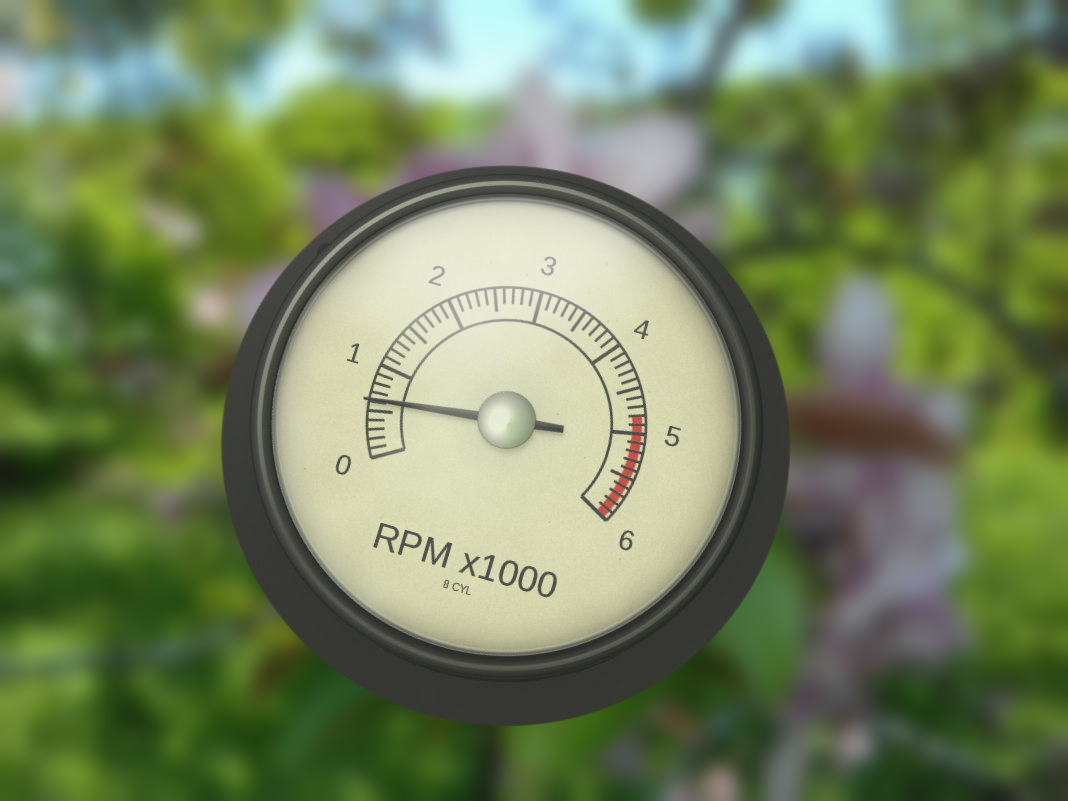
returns 600rpm
